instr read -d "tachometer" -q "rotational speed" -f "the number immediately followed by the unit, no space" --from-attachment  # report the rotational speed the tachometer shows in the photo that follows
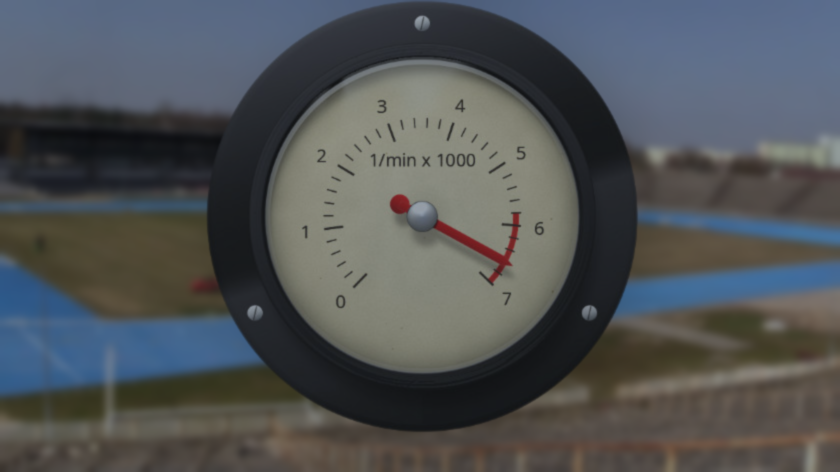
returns 6600rpm
